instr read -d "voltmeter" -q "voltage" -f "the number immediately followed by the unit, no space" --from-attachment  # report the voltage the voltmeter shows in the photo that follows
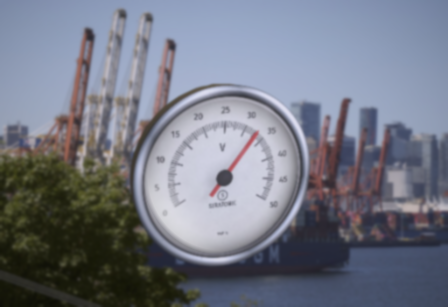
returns 32.5V
